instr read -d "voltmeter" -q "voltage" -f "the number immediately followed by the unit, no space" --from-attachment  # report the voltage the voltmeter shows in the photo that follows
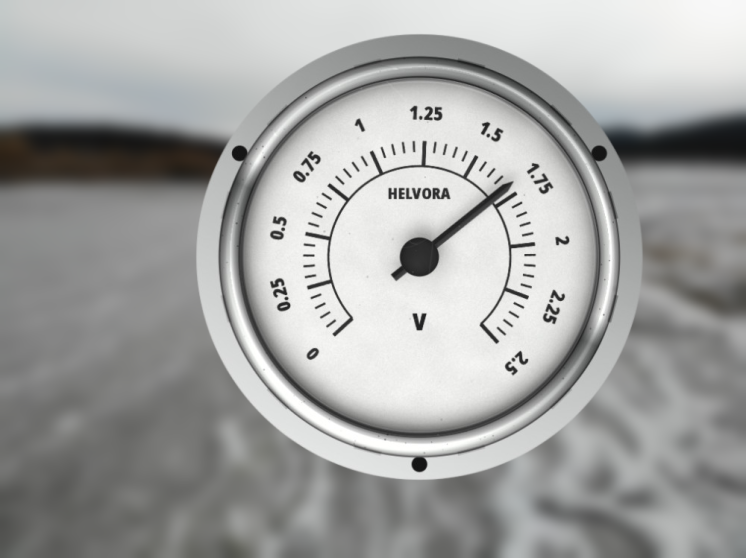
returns 1.7V
